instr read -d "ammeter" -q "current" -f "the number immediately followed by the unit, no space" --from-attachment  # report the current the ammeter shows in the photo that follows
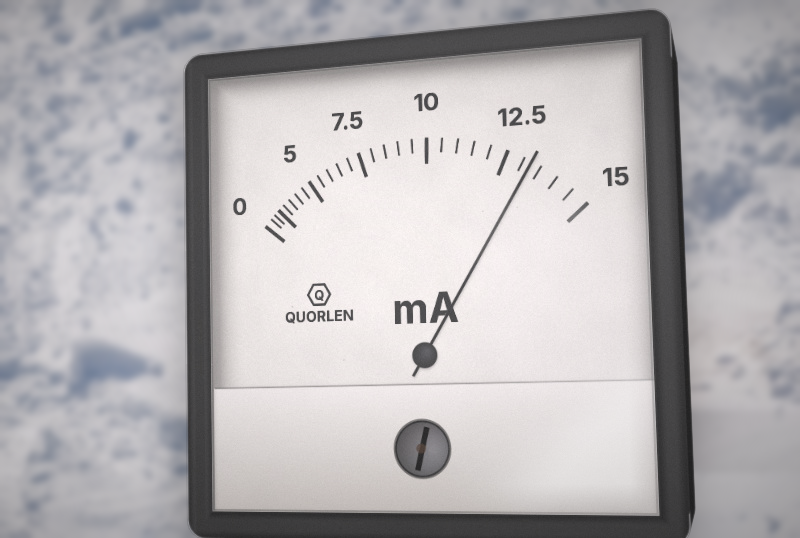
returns 13.25mA
